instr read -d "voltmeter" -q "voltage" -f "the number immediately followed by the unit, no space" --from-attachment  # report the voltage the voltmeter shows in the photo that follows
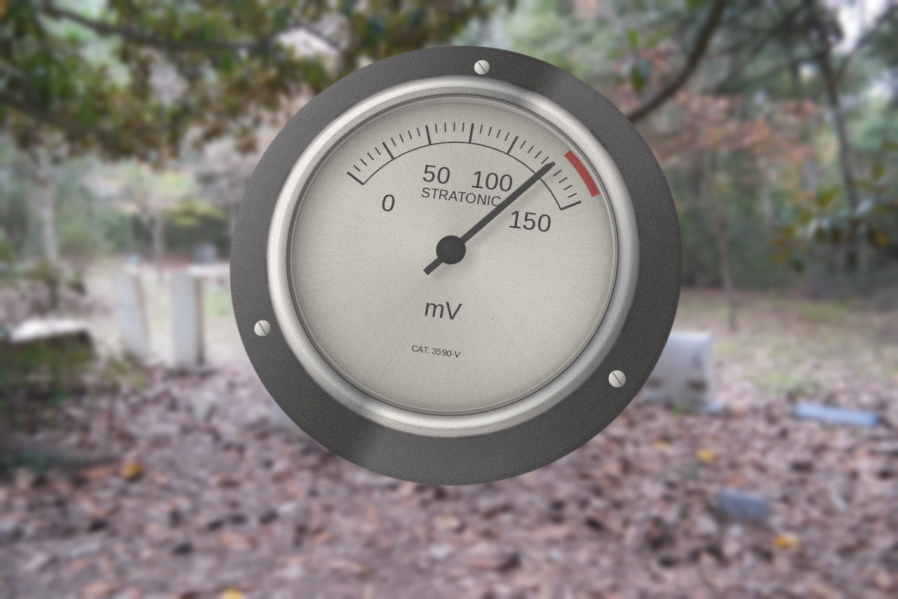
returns 125mV
